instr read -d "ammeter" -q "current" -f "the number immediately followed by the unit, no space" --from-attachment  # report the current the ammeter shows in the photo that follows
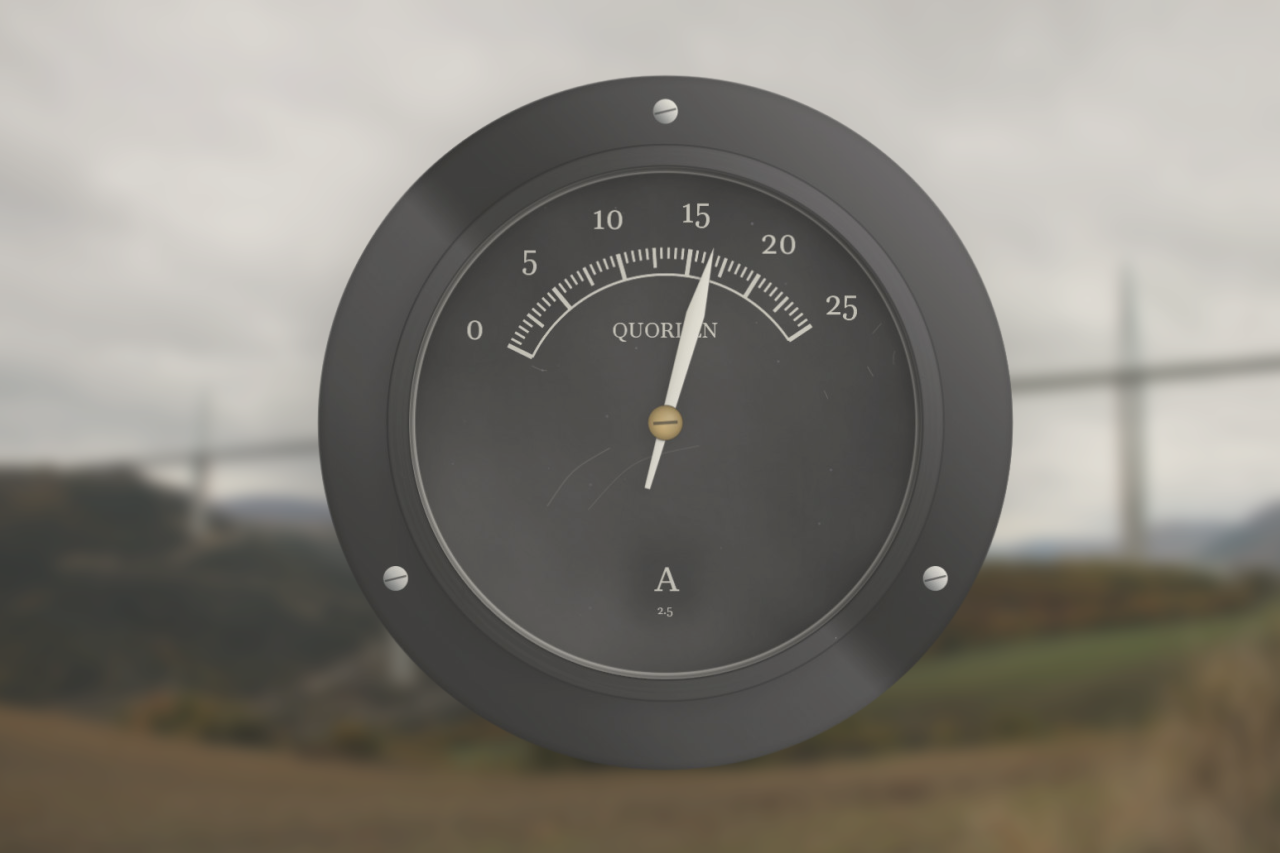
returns 16.5A
